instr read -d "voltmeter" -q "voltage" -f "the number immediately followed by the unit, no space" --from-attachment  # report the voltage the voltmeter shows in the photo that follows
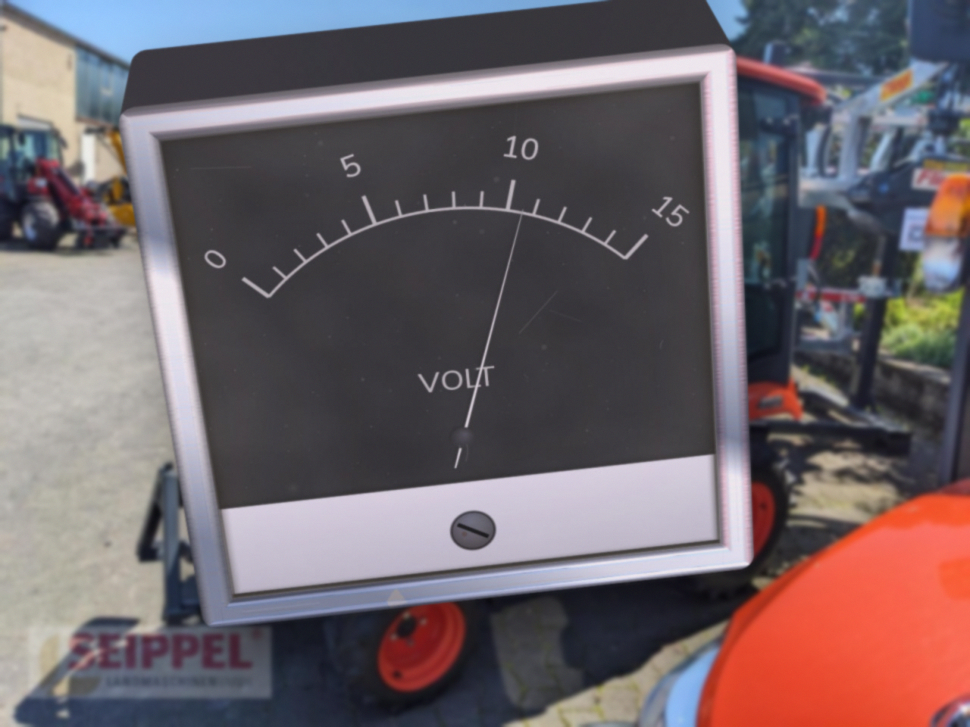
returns 10.5V
